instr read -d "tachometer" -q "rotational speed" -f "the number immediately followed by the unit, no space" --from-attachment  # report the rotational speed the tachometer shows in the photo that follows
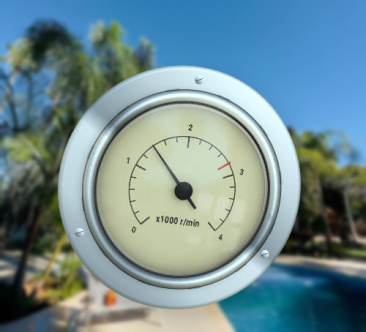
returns 1400rpm
